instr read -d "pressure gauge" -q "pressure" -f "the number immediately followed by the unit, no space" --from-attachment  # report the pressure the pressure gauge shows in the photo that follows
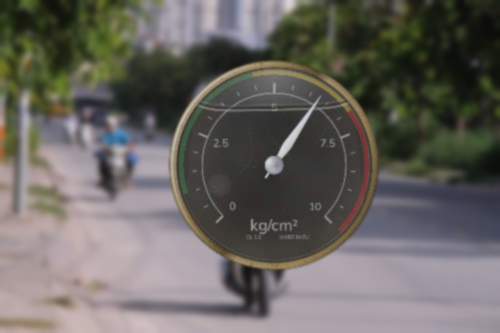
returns 6.25kg/cm²
